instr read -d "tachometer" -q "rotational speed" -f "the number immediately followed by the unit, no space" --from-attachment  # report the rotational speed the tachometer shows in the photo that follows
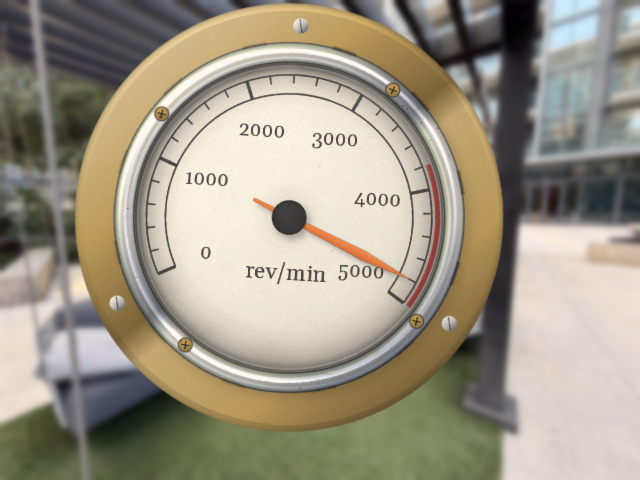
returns 4800rpm
